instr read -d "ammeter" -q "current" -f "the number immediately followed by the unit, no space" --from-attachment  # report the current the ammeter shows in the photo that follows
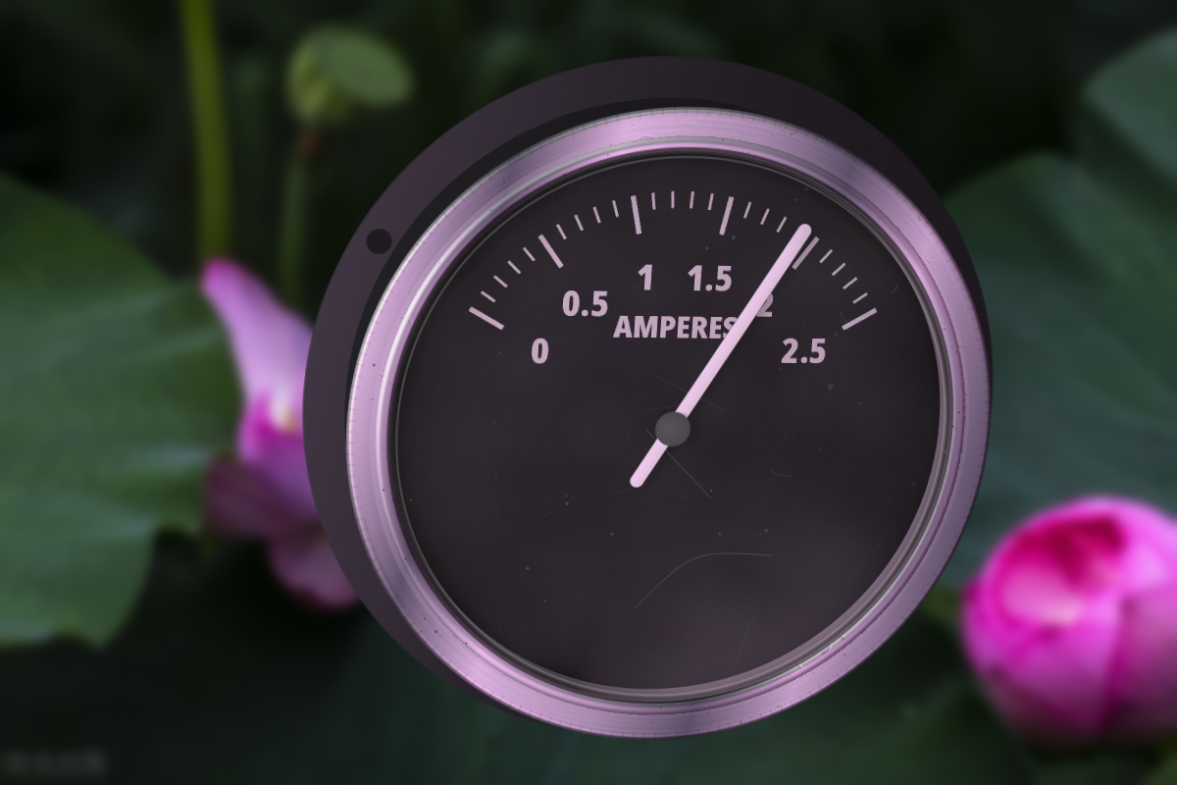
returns 1.9A
